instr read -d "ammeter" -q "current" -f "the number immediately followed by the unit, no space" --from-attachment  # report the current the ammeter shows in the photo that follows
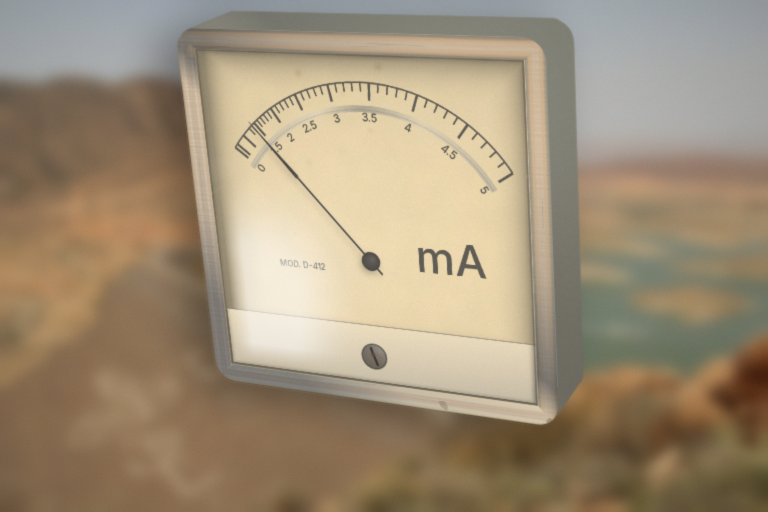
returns 1.5mA
